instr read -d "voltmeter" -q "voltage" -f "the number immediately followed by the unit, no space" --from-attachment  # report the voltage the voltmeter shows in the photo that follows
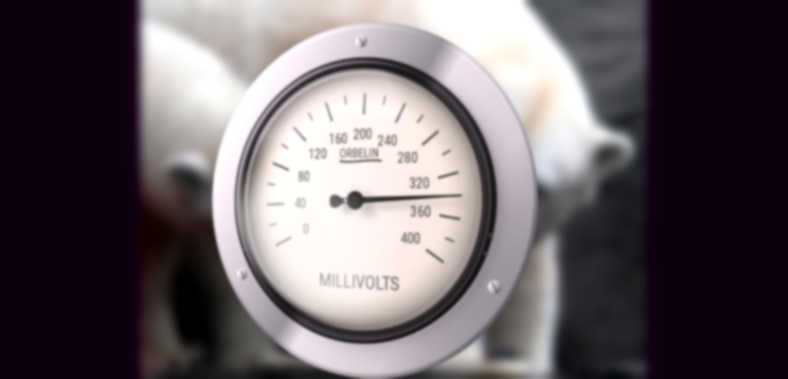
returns 340mV
